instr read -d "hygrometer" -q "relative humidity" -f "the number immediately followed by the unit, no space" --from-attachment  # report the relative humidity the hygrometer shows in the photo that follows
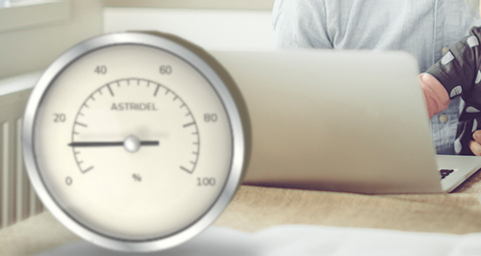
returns 12%
